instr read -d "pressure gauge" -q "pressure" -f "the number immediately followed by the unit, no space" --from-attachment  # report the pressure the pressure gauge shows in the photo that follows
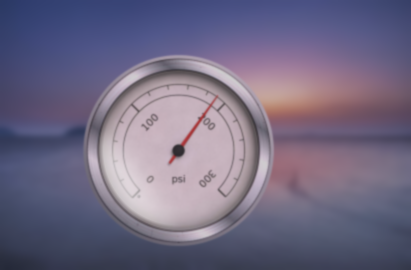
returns 190psi
